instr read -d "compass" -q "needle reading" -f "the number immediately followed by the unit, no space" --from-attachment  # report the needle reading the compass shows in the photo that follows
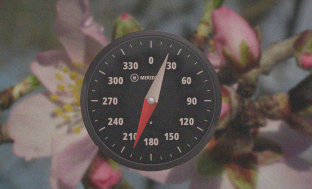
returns 200°
